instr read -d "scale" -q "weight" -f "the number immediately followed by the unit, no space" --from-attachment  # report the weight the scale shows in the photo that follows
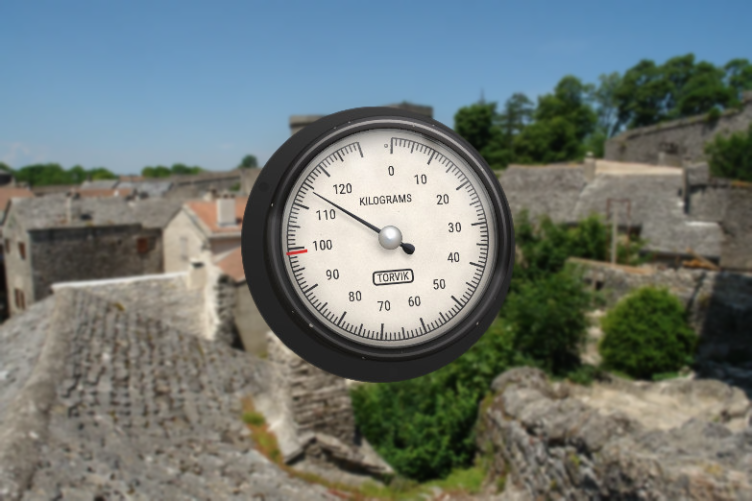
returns 114kg
